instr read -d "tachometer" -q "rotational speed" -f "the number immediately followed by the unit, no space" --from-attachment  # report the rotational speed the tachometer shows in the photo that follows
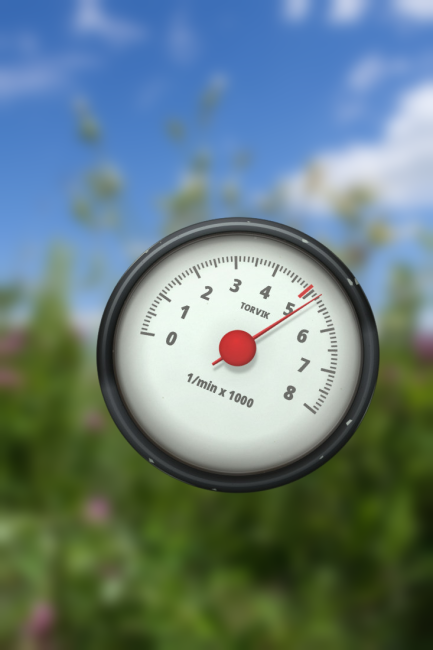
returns 5200rpm
